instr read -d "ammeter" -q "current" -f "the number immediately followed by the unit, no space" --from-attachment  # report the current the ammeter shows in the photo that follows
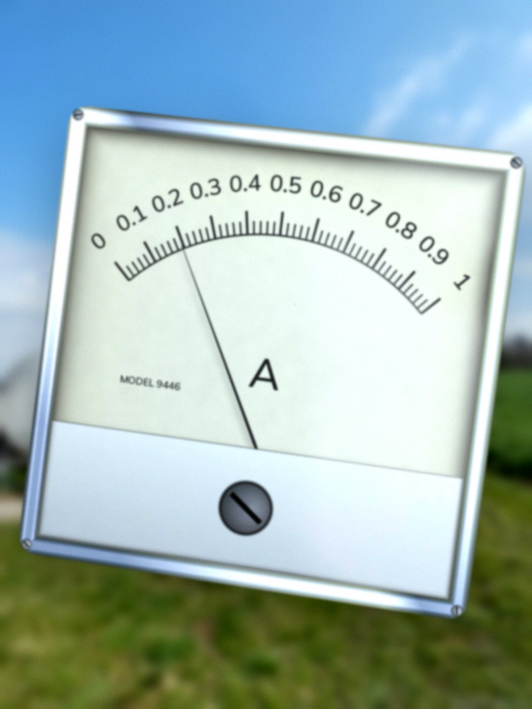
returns 0.2A
